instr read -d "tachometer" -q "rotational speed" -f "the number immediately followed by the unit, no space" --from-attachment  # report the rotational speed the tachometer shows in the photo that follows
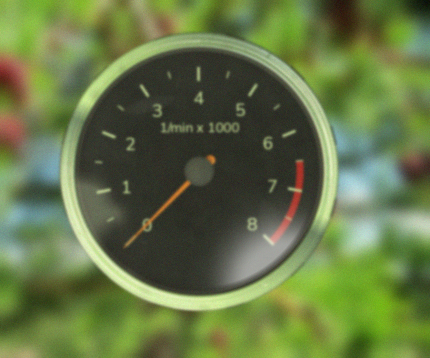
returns 0rpm
